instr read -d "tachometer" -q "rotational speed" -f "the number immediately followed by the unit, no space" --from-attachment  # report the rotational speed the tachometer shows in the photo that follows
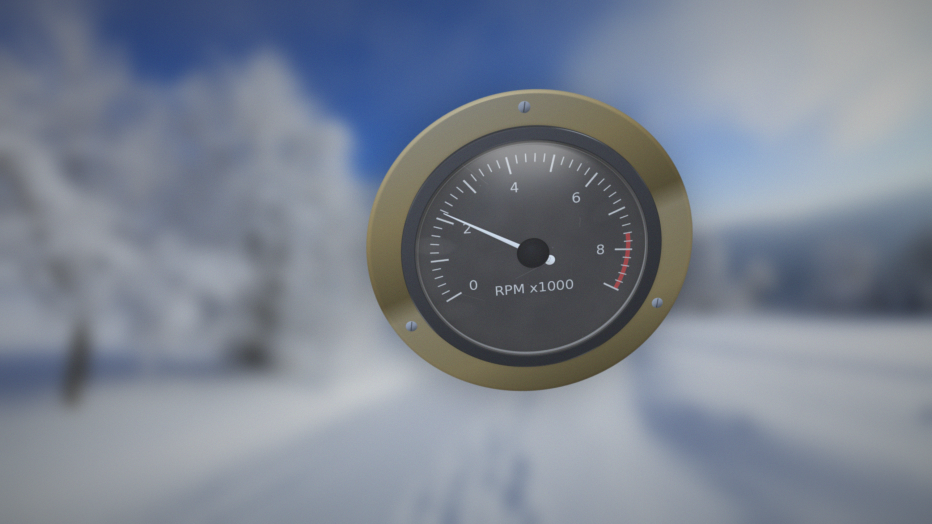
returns 2200rpm
